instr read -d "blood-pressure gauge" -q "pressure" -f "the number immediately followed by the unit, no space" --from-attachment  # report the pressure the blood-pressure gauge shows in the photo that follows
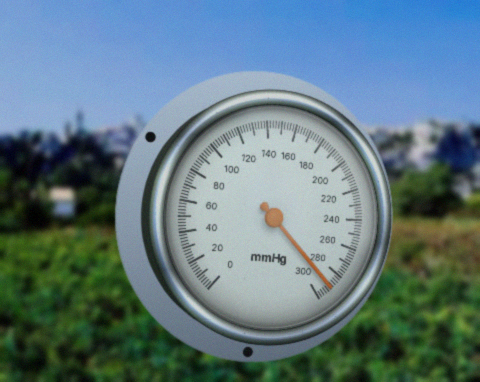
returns 290mmHg
